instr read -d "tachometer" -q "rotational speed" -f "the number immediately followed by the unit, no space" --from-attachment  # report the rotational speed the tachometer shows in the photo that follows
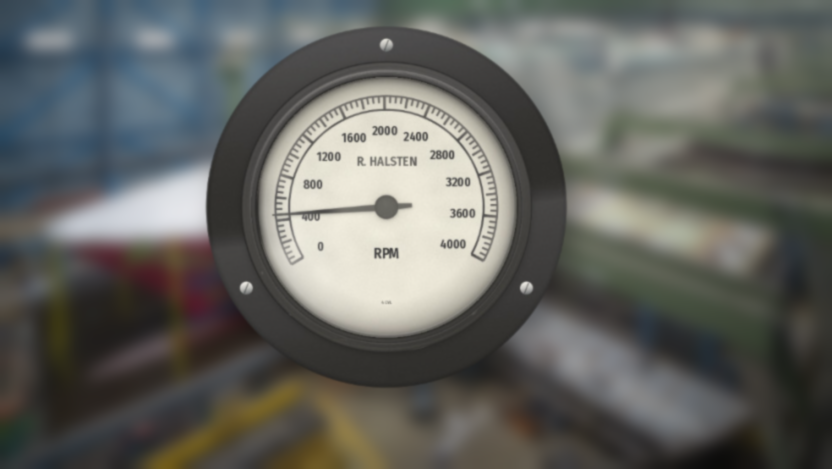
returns 450rpm
